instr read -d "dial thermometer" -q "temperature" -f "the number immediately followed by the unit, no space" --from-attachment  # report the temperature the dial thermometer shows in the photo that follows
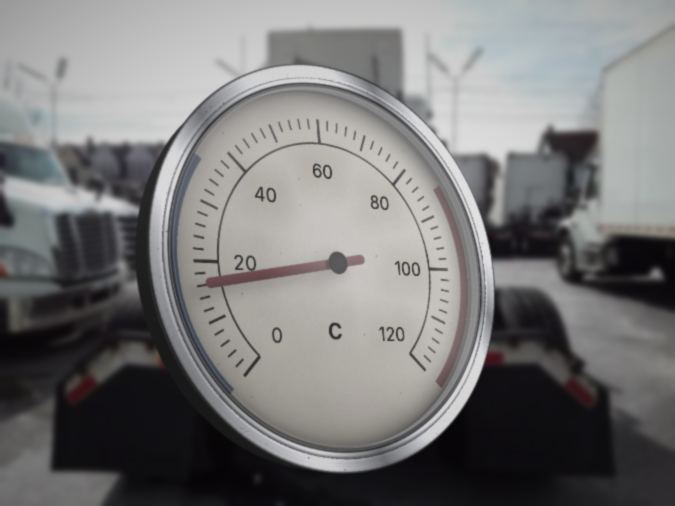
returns 16°C
